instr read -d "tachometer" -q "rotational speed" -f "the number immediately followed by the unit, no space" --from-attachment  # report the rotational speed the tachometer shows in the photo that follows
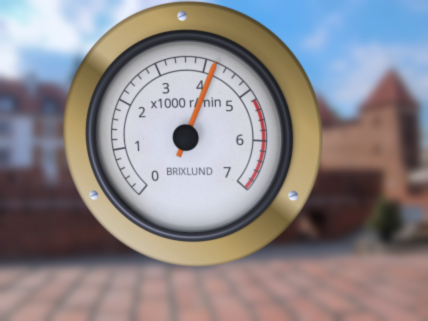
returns 4200rpm
